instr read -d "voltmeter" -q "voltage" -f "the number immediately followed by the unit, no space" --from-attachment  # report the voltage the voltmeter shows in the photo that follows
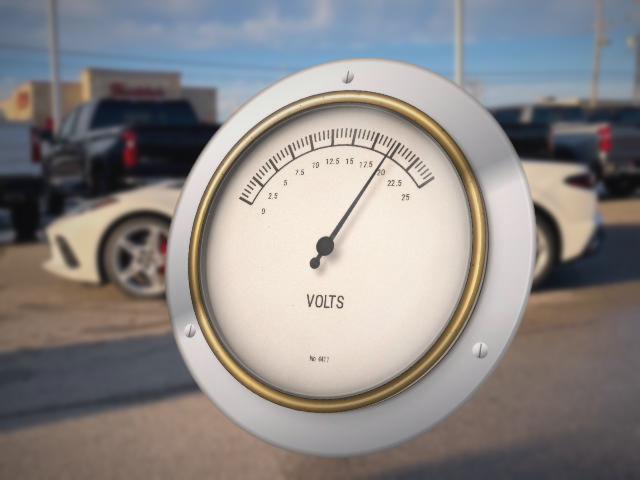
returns 20V
